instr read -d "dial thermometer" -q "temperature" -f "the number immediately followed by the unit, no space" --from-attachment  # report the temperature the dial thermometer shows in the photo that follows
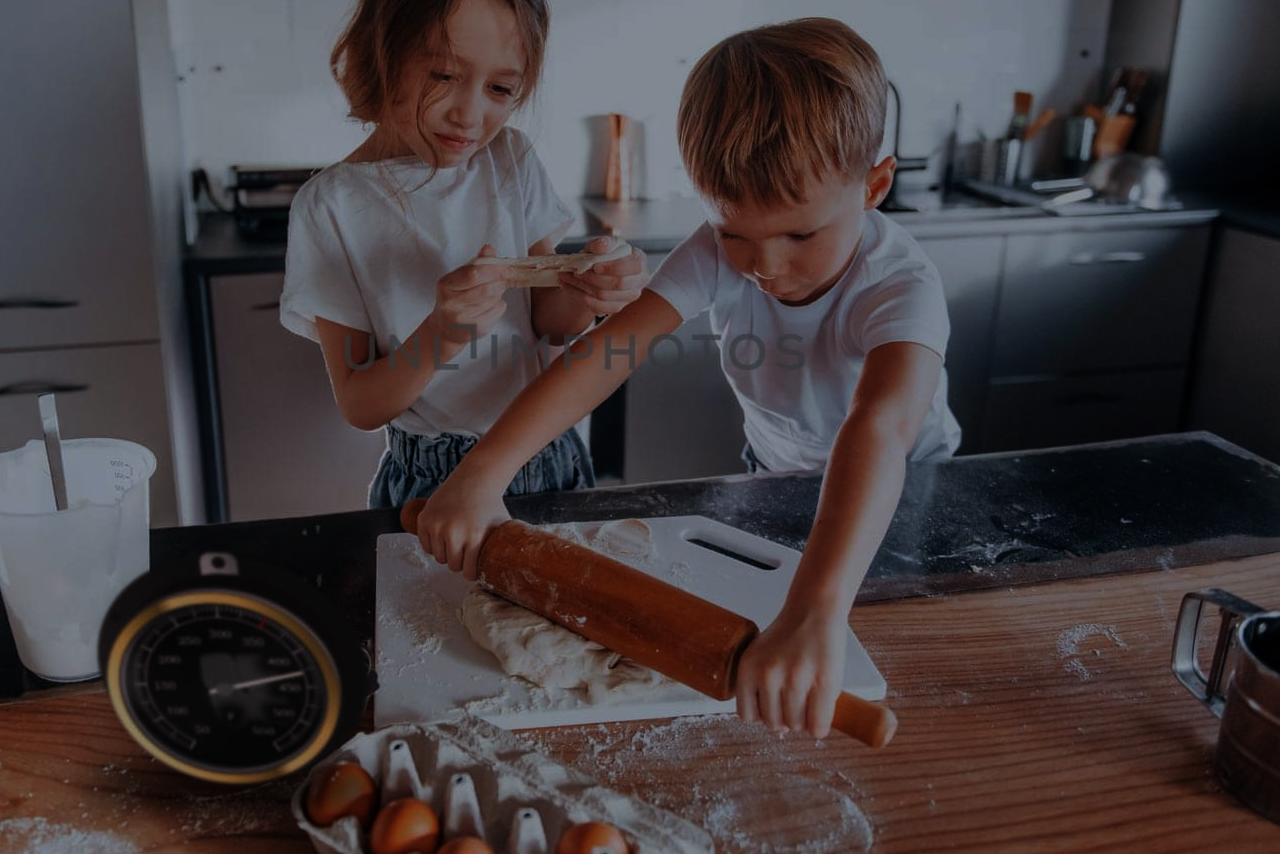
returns 425°F
